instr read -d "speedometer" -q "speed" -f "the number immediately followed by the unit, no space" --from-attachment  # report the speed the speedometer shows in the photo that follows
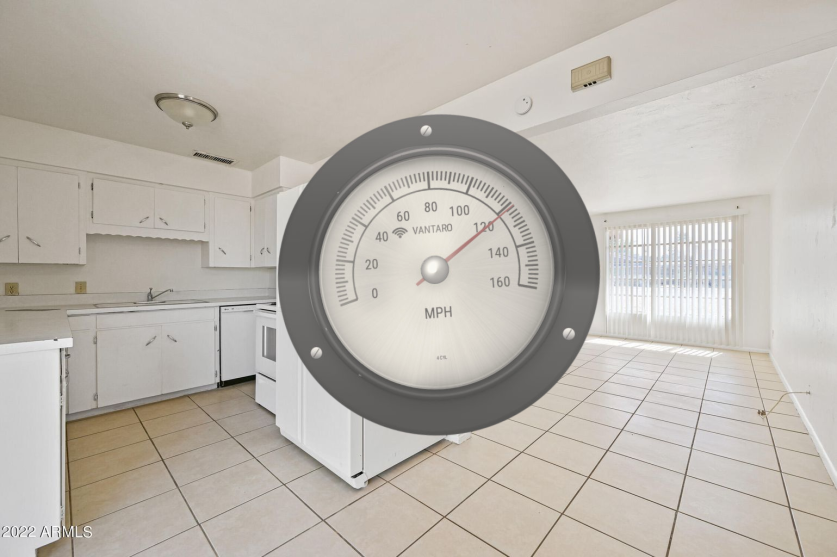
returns 122mph
